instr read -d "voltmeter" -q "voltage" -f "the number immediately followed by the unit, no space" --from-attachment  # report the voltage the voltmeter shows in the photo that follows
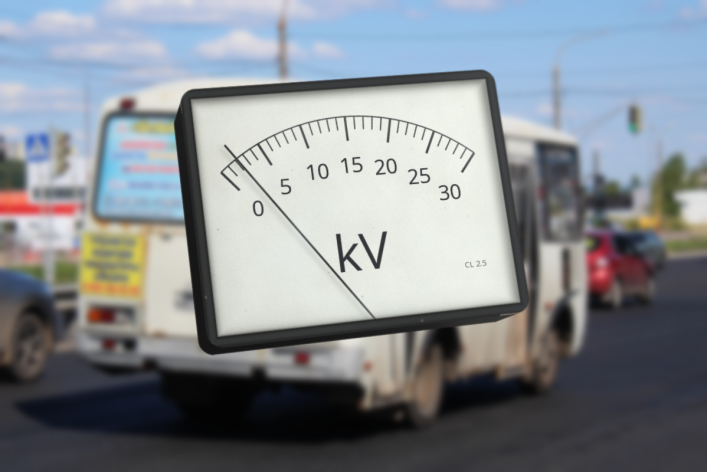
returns 2kV
